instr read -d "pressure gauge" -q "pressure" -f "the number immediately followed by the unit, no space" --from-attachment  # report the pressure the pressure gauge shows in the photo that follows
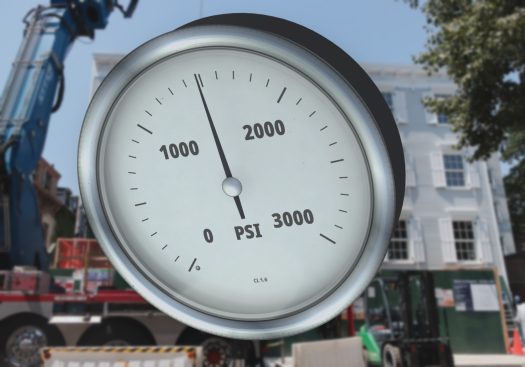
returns 1500psi
